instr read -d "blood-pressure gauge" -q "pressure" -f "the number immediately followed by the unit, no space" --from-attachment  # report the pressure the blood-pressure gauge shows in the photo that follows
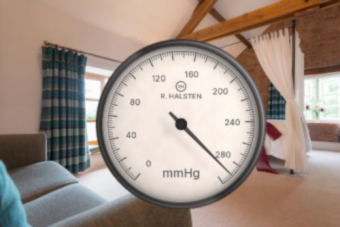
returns 290mmHg
